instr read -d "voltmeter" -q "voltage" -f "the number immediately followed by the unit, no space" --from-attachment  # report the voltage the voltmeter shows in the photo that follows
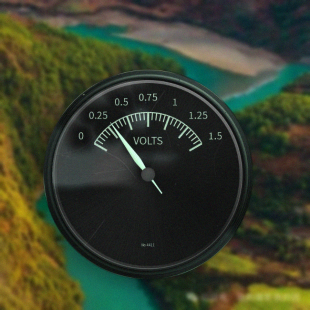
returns 0.3V
